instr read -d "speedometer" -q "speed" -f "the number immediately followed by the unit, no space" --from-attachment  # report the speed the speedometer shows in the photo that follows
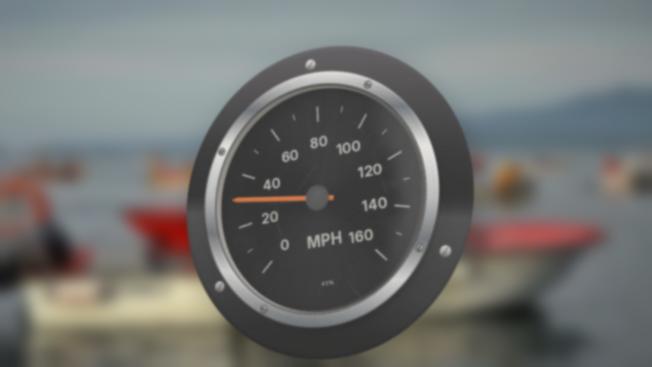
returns 30mph
